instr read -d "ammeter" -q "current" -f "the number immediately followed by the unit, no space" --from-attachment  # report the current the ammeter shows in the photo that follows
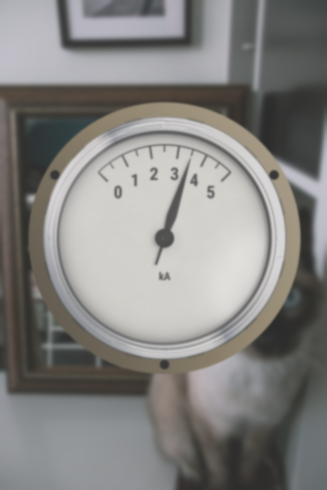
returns 3.5kA
